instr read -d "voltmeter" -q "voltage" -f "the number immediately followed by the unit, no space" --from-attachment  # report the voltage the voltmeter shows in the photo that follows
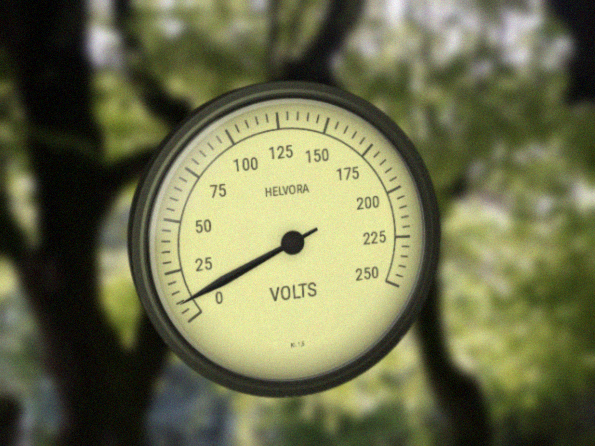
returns 10V
